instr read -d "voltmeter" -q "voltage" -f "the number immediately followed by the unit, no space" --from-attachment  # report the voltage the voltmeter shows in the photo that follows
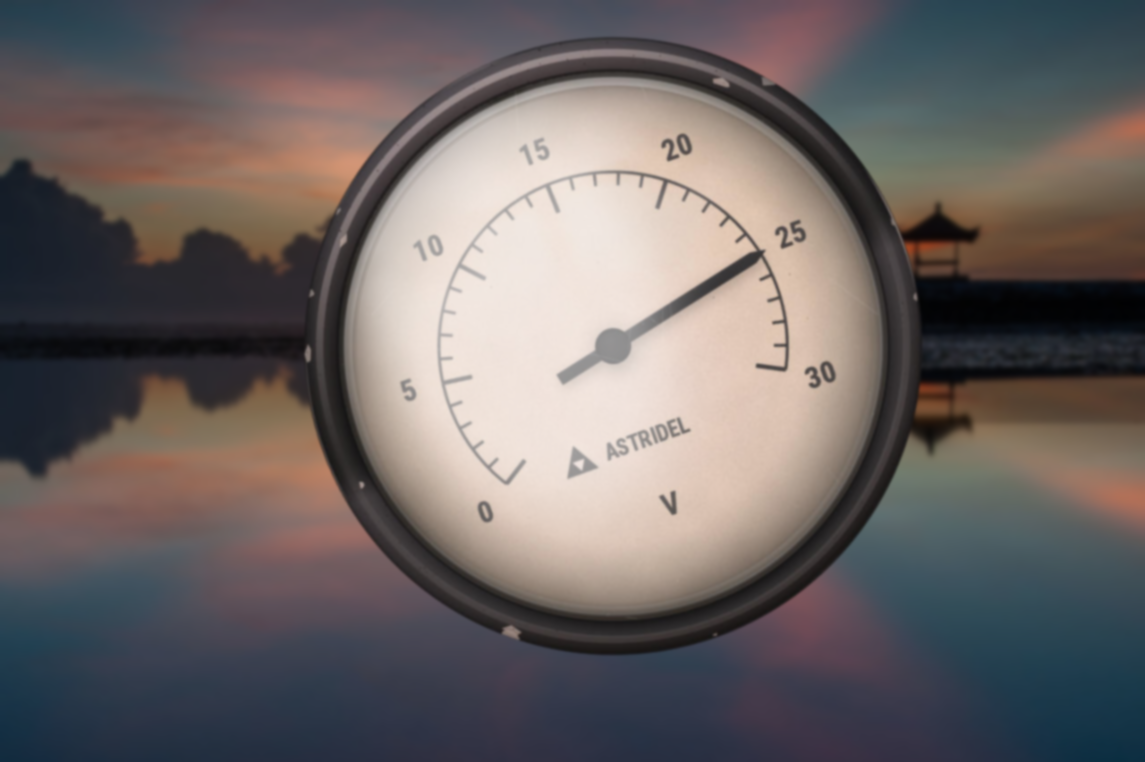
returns 25V
